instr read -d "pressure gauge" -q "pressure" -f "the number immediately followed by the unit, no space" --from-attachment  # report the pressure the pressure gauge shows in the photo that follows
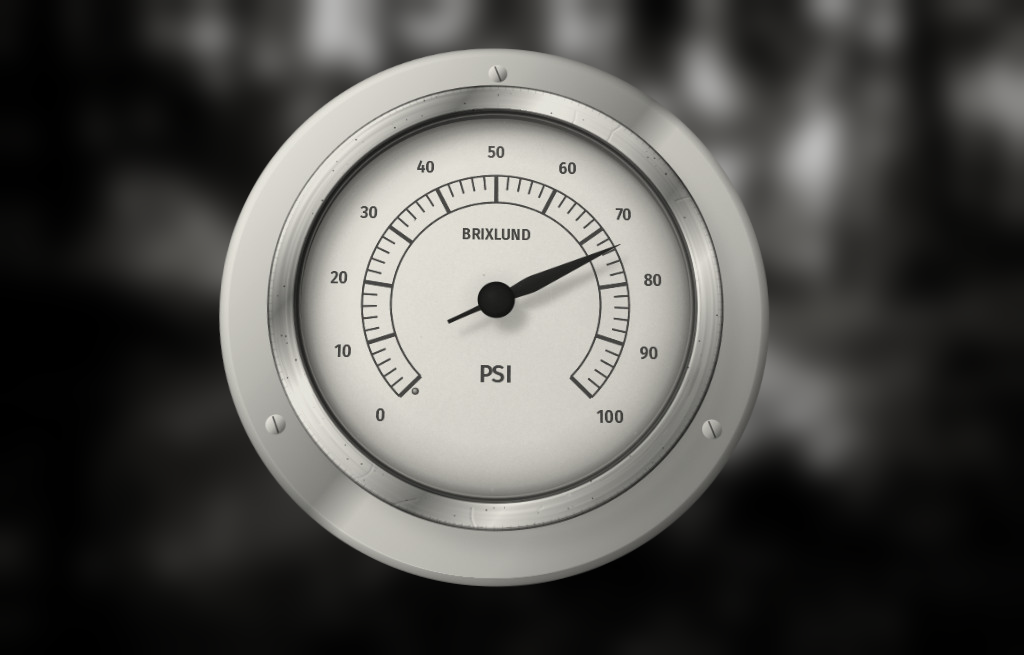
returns 74psi
